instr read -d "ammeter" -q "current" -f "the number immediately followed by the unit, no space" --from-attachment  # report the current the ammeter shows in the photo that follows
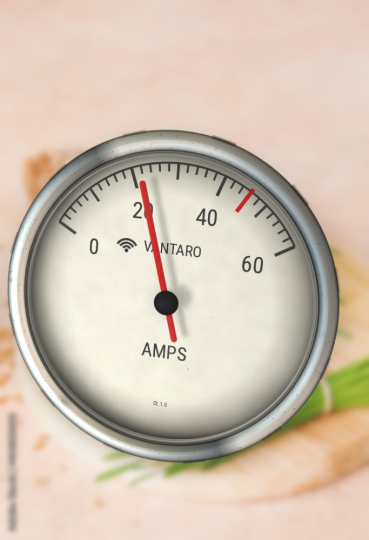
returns 22A
